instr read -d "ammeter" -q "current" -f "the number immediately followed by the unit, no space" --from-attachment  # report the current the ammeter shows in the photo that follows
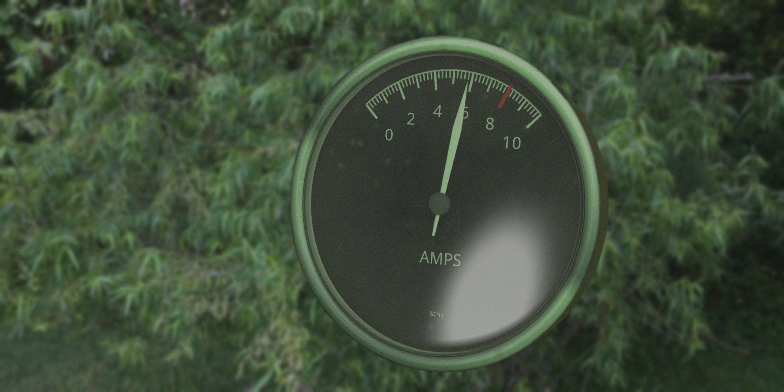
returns 6A
